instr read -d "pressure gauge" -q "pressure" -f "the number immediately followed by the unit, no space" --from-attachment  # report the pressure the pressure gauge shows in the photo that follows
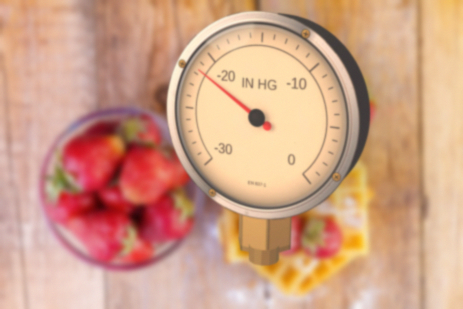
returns -21.5inHg
